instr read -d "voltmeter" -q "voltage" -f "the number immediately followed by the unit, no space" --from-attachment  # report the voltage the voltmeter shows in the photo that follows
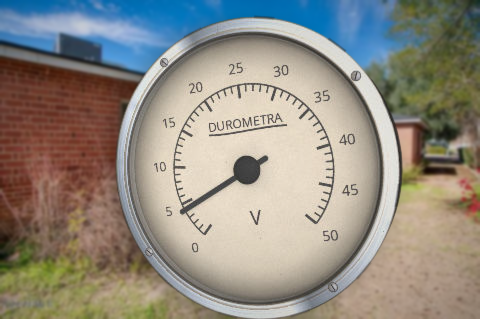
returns 4V
